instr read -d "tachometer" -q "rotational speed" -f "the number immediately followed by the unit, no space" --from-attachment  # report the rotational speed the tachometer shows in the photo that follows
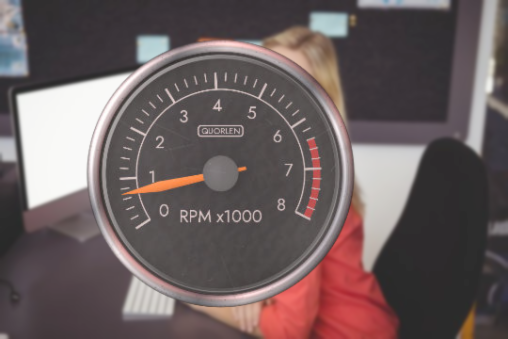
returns 700rpm
